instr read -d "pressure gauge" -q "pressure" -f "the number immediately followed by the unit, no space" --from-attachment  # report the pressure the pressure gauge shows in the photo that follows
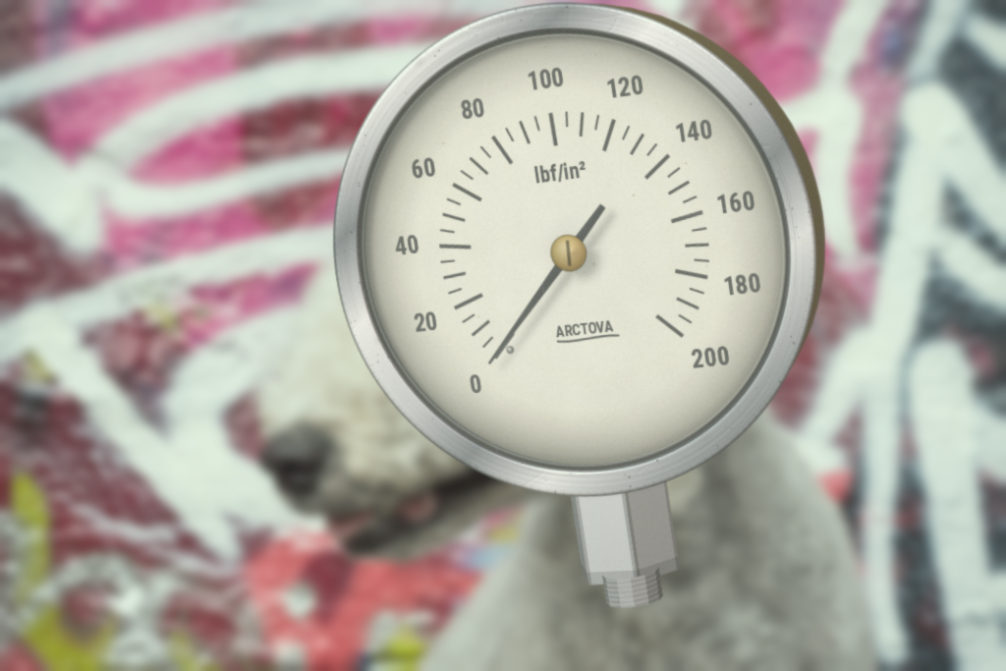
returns 0psi
